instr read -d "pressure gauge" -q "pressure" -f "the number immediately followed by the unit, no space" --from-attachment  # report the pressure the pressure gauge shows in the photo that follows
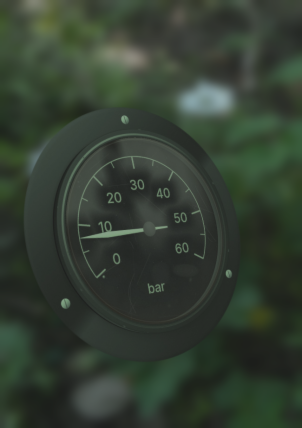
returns 7.5bar
